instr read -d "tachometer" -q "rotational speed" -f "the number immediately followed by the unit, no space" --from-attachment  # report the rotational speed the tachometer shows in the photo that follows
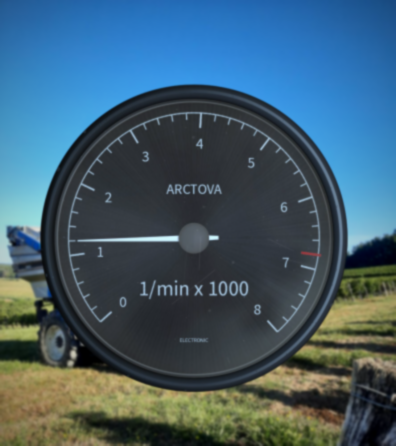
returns 1200rpm
